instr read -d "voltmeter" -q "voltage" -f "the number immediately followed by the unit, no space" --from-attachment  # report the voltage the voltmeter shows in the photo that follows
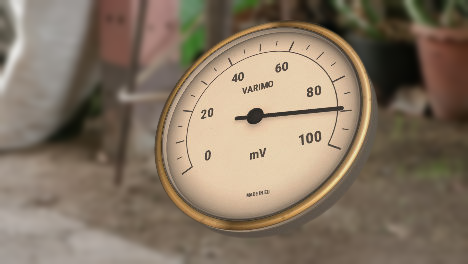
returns 90mV
